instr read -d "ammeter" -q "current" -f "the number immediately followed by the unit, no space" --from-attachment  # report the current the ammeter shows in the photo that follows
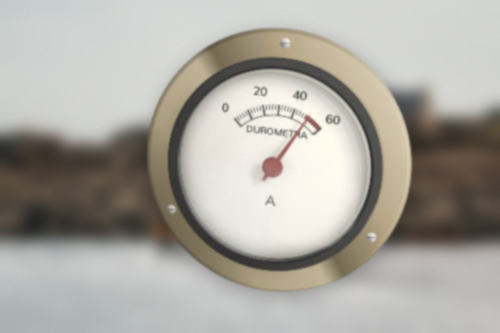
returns 50A
